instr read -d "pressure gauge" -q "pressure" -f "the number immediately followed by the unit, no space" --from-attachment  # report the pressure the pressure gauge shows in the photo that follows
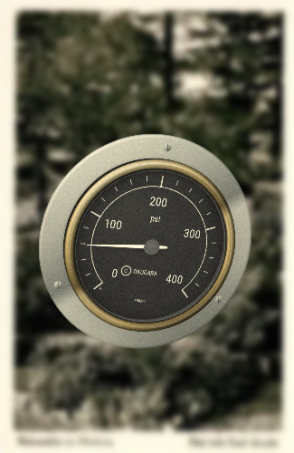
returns 60psi
